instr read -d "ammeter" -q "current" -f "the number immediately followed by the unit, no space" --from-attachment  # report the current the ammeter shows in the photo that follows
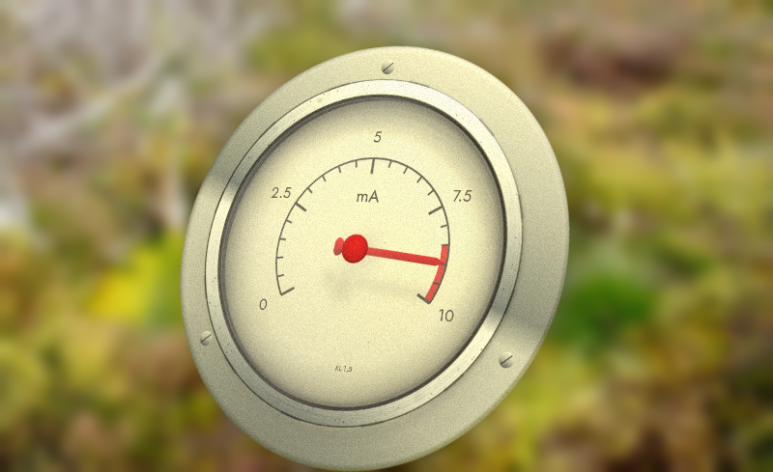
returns 9mA
